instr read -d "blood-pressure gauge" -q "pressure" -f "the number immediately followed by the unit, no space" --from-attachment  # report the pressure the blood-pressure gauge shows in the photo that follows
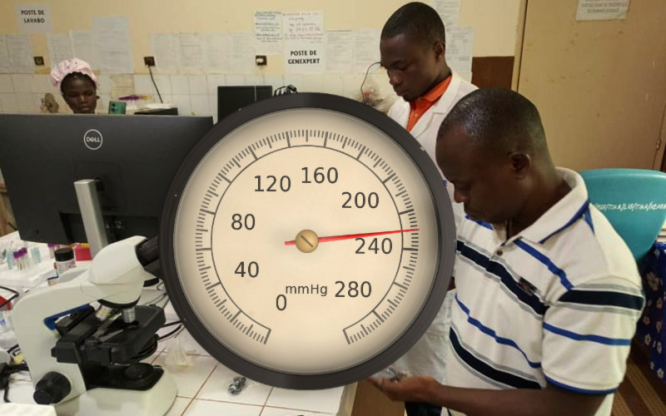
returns 230mmHg
